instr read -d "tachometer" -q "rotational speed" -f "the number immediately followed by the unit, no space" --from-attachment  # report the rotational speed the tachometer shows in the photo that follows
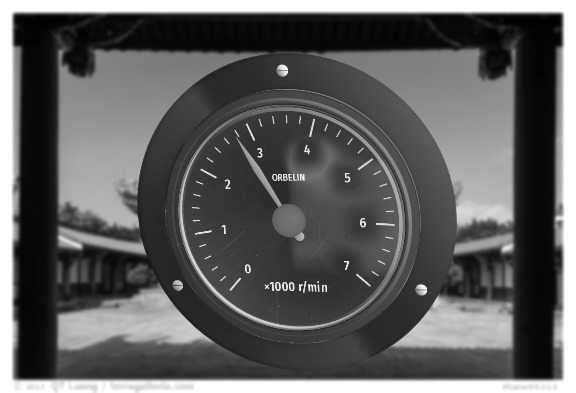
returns 2800rpm
